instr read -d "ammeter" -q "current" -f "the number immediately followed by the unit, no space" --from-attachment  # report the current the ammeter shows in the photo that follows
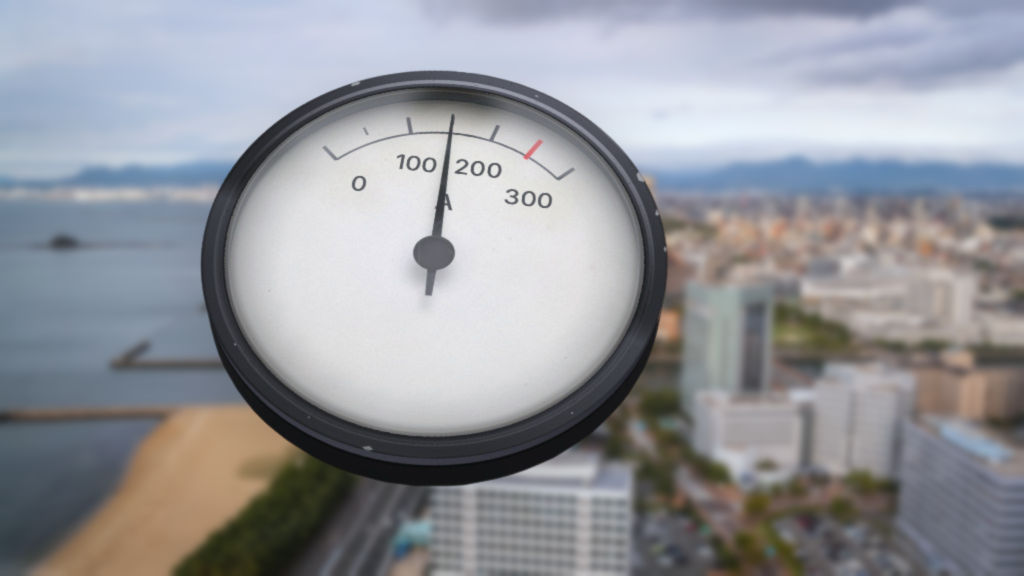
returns 150A
